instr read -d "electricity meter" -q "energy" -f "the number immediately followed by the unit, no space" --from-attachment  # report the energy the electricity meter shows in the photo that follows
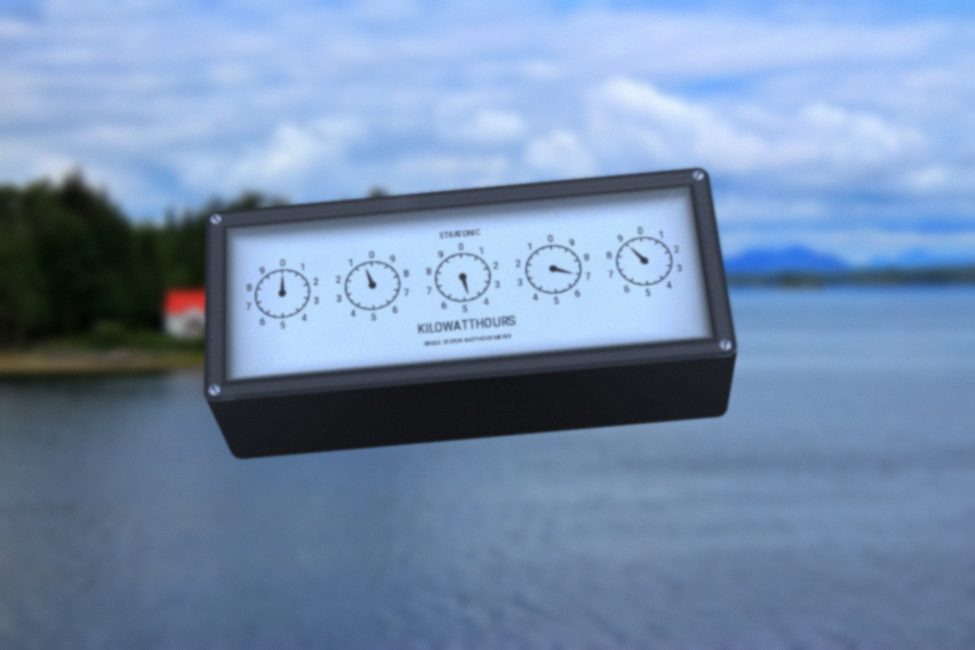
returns 469kWh
